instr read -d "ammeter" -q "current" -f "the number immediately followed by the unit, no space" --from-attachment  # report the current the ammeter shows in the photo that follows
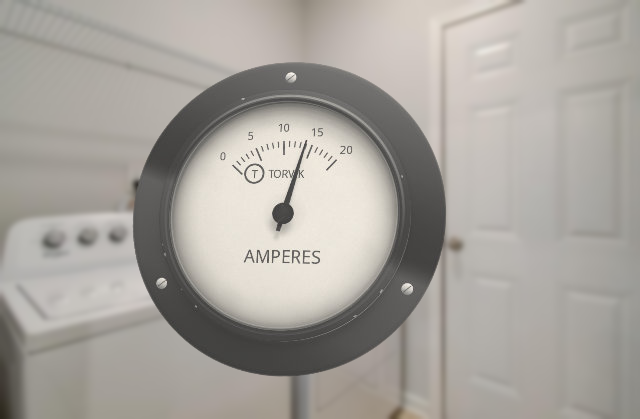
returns 14A
